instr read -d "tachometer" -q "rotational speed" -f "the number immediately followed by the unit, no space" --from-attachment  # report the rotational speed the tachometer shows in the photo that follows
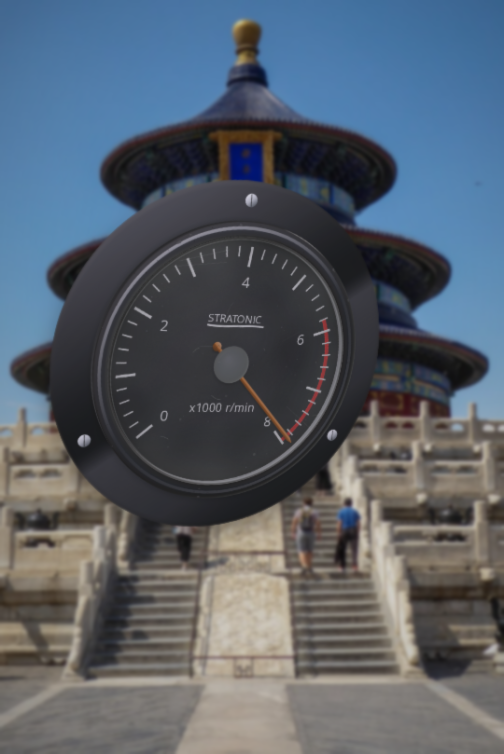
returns 7900rpm
